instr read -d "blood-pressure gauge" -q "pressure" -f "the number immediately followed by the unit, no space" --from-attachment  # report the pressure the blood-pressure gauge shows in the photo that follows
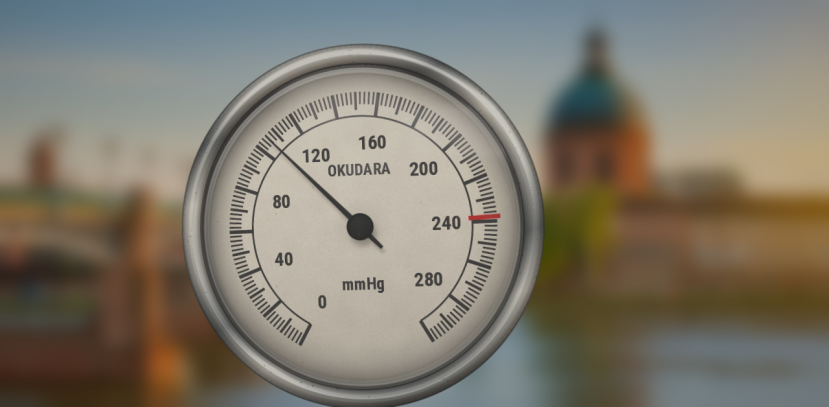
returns 106mmHg
